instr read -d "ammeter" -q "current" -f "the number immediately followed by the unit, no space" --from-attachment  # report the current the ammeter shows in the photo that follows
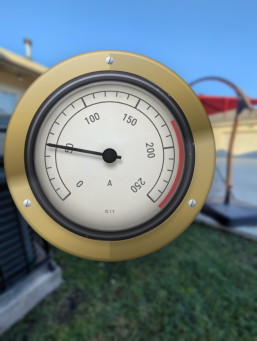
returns 50A
